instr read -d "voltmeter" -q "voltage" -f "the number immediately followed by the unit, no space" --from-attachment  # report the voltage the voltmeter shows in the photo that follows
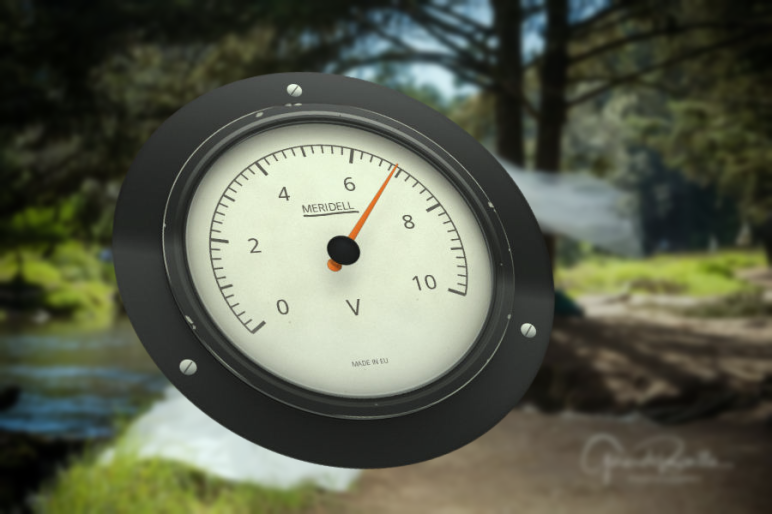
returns 6.9V
